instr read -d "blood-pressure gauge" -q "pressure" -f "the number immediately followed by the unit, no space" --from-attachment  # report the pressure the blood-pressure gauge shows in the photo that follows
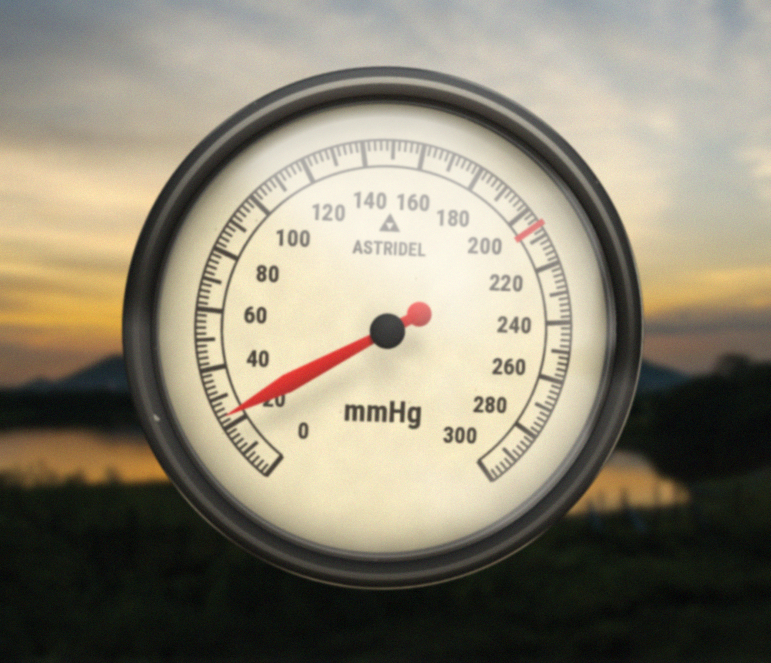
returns 24mmHg
